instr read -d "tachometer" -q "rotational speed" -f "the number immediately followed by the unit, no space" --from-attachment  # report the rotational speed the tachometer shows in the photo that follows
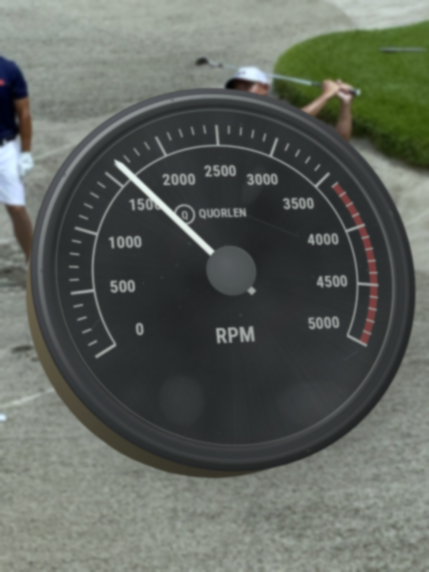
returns 1600rpm
